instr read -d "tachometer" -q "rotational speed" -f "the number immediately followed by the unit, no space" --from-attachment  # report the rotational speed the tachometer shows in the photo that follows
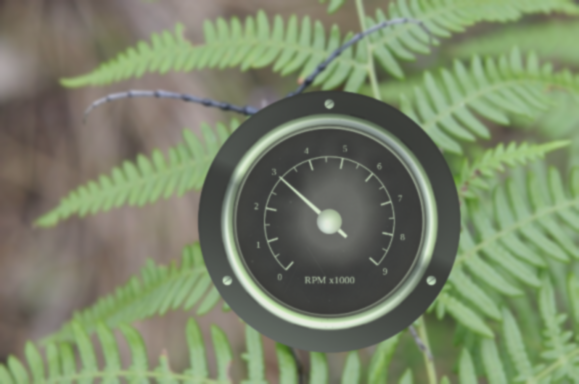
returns 3000rpm
